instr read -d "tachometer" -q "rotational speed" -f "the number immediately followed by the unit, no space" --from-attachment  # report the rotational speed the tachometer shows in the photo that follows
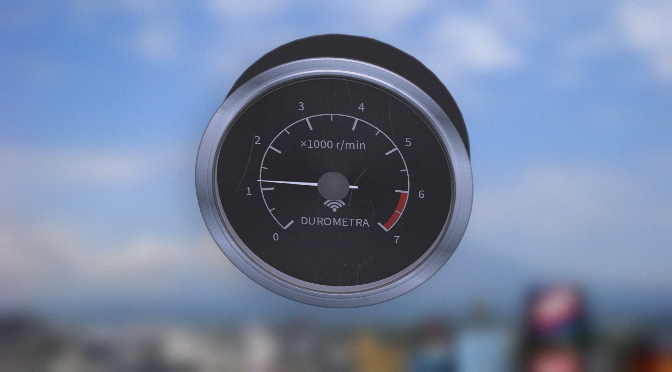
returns 1250rpm
